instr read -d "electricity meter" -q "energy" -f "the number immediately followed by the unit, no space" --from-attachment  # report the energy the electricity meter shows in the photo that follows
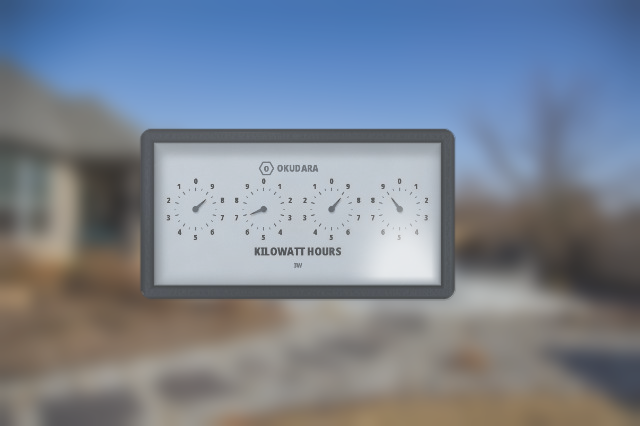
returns 8689kWh
